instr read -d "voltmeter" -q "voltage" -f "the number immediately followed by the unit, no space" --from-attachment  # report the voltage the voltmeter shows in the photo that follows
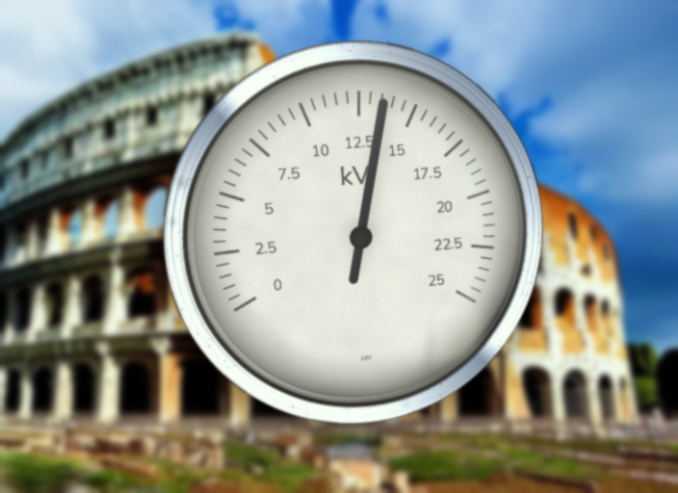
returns 13.5kV
